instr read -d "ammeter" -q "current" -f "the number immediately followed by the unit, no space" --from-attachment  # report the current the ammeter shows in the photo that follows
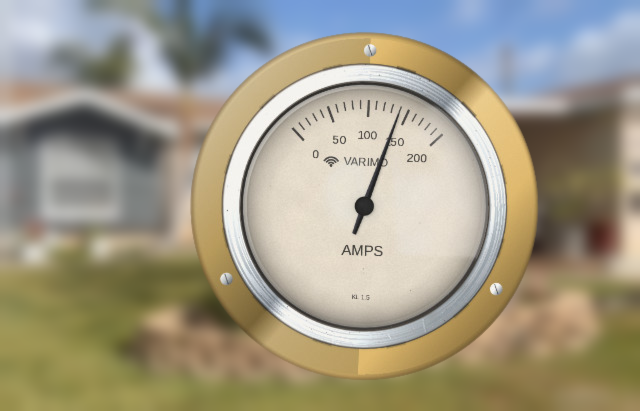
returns 140A
